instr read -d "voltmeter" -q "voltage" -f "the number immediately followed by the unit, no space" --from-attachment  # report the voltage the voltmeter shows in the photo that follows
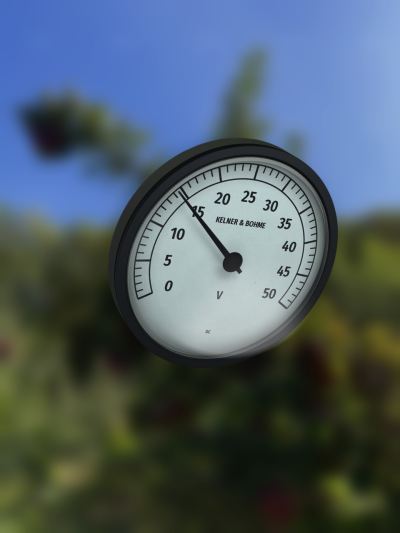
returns 14.5V
